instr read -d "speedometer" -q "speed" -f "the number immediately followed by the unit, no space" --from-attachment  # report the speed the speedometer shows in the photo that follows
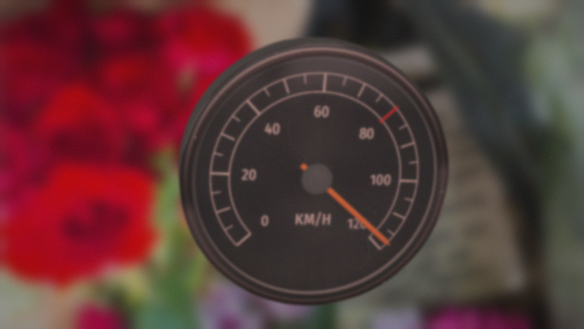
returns 117.5km/h
